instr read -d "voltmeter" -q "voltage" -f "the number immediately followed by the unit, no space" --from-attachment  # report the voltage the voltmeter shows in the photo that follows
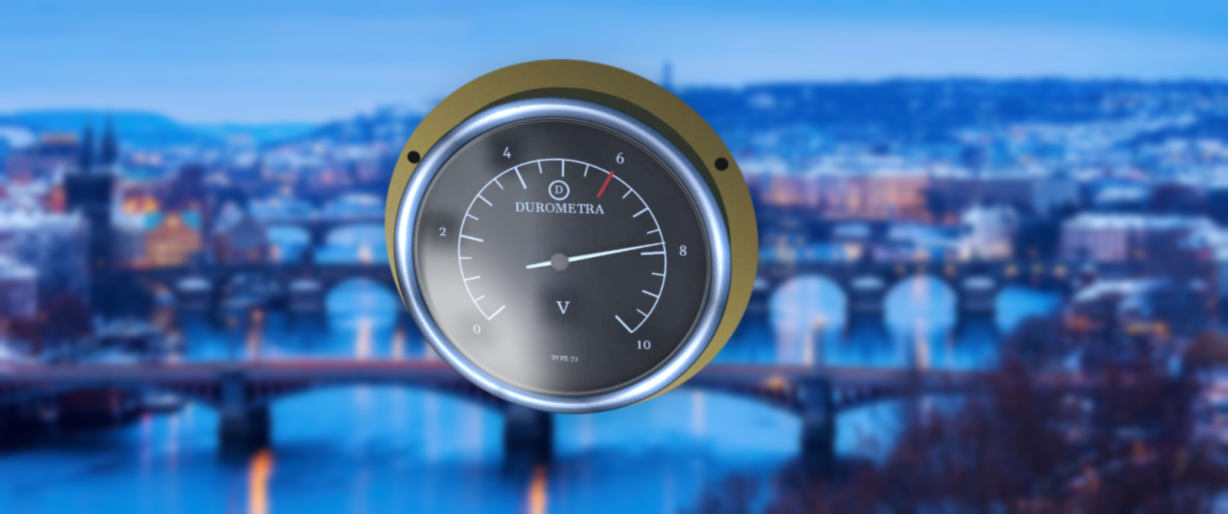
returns 7.75V
